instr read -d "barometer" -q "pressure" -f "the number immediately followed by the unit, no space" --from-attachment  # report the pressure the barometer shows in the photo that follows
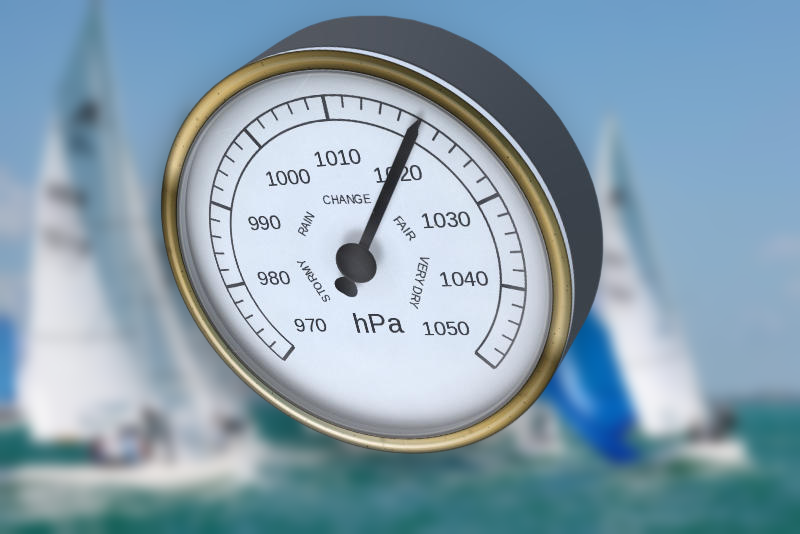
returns 1020hPa
